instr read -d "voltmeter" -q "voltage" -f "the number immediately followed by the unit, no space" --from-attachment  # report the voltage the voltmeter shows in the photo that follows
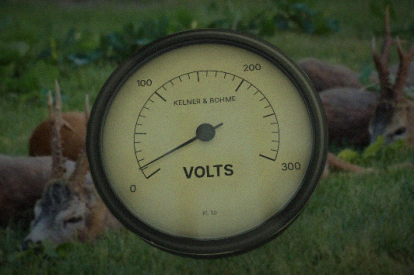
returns 10V
